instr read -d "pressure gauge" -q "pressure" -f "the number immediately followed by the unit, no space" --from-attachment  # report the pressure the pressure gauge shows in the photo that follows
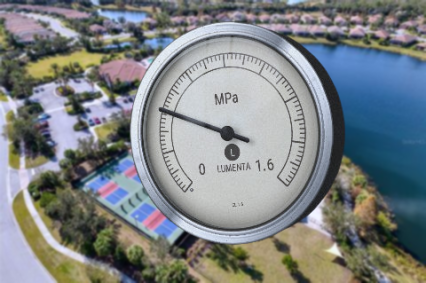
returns 0.4MPa
